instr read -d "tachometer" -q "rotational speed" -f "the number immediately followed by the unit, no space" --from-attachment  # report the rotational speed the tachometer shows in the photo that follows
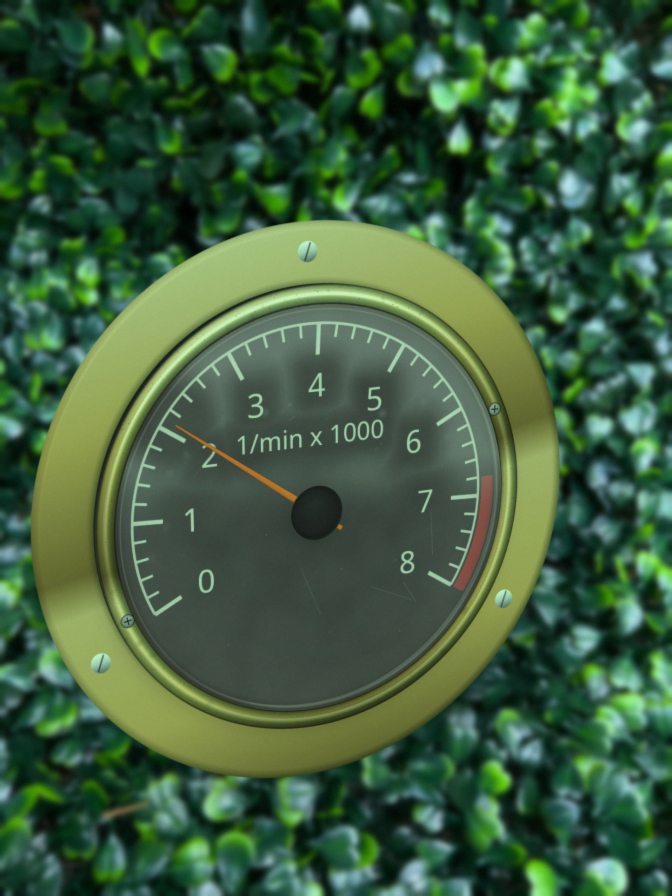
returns 2100rpm
